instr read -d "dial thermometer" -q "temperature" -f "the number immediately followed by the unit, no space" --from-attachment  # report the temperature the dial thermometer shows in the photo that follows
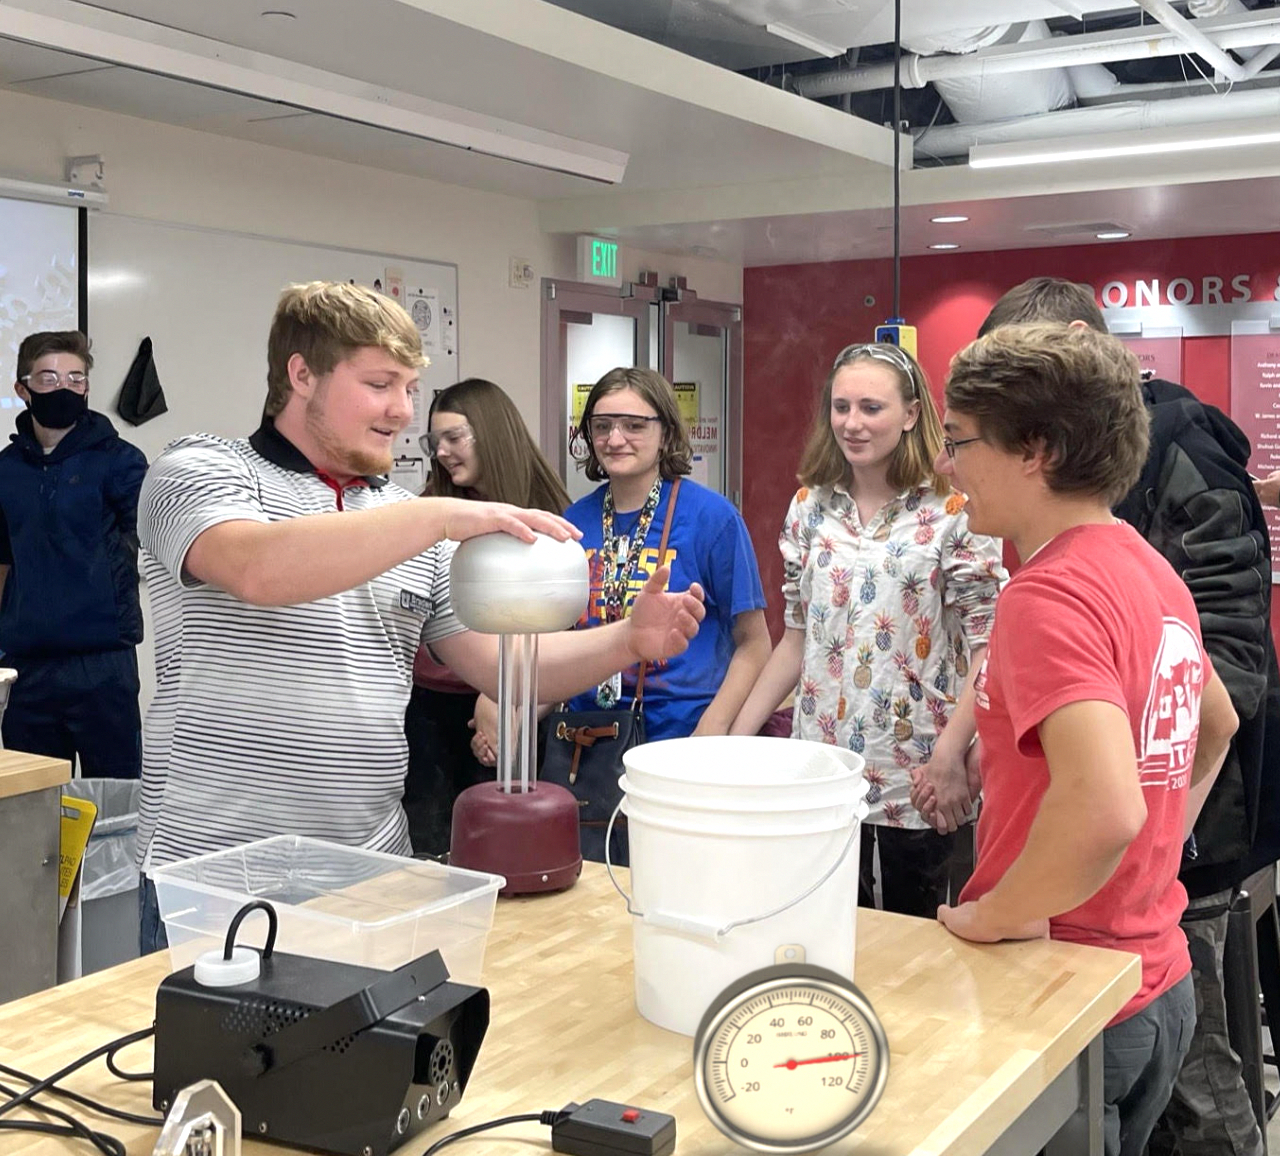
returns 100°F
